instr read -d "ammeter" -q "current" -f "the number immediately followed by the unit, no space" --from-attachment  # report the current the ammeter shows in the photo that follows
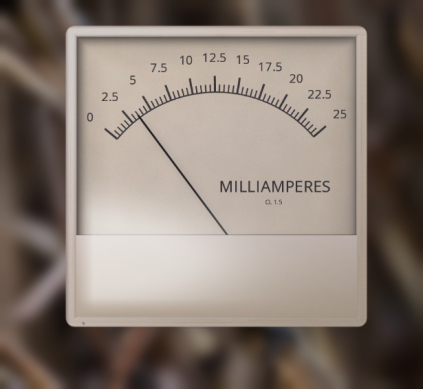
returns 3.5mA
